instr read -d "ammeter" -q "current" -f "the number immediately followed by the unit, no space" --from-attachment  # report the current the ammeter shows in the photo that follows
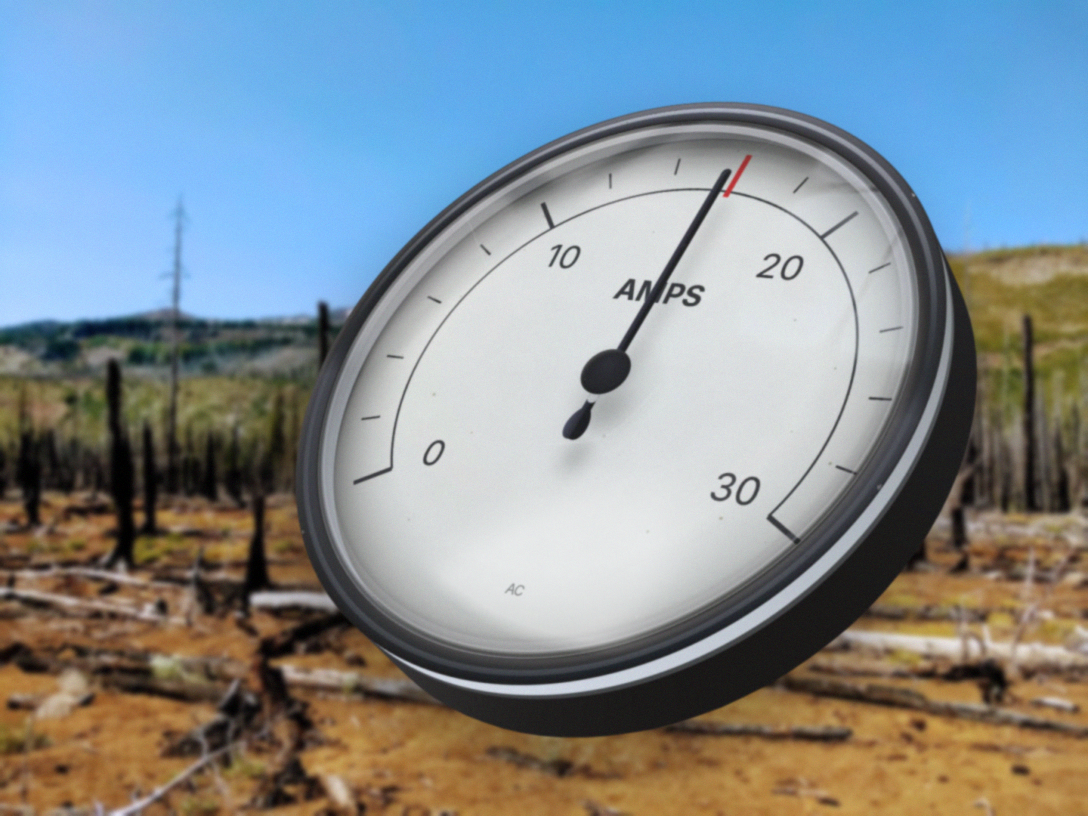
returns 16A
